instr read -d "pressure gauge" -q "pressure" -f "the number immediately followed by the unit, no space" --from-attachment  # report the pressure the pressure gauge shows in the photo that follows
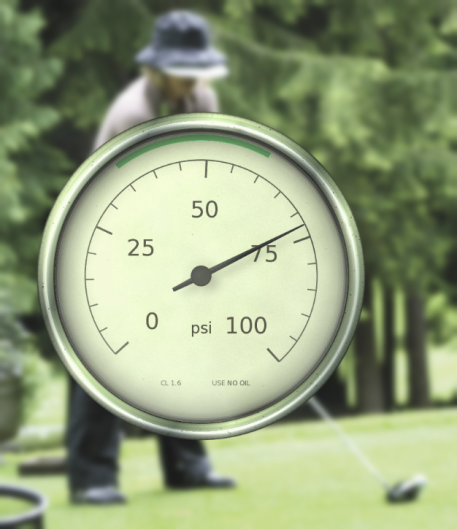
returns 72.5psi
